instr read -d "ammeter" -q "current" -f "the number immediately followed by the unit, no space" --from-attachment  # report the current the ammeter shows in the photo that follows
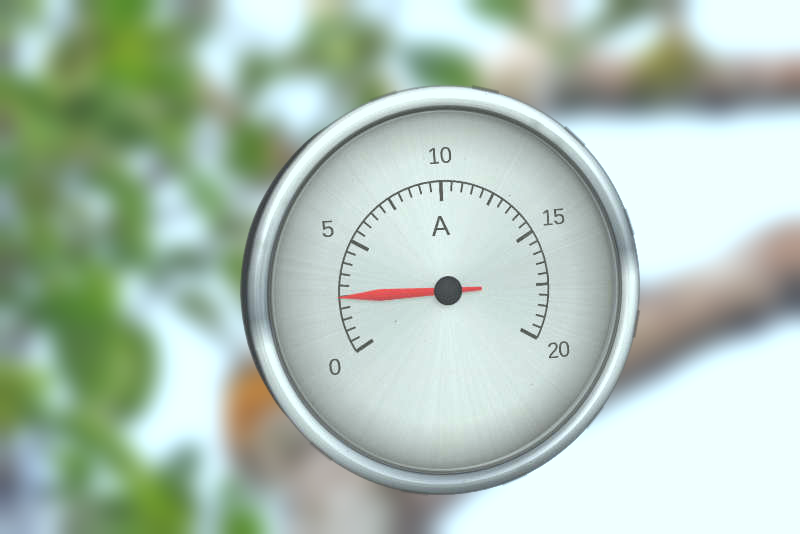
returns 2.5A
